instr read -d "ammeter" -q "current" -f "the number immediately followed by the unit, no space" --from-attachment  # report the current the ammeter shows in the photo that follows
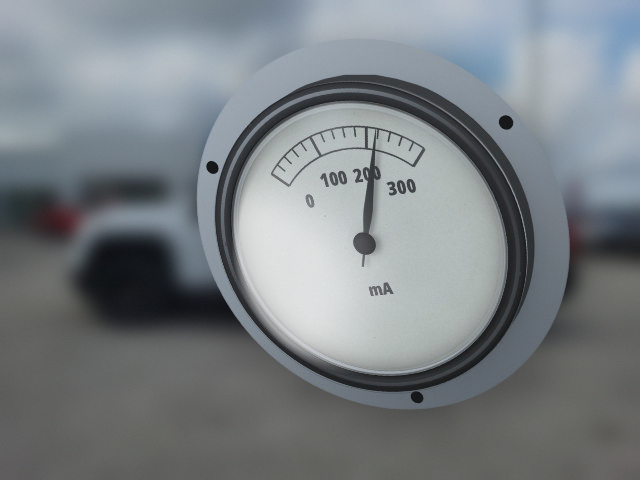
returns 220mA
